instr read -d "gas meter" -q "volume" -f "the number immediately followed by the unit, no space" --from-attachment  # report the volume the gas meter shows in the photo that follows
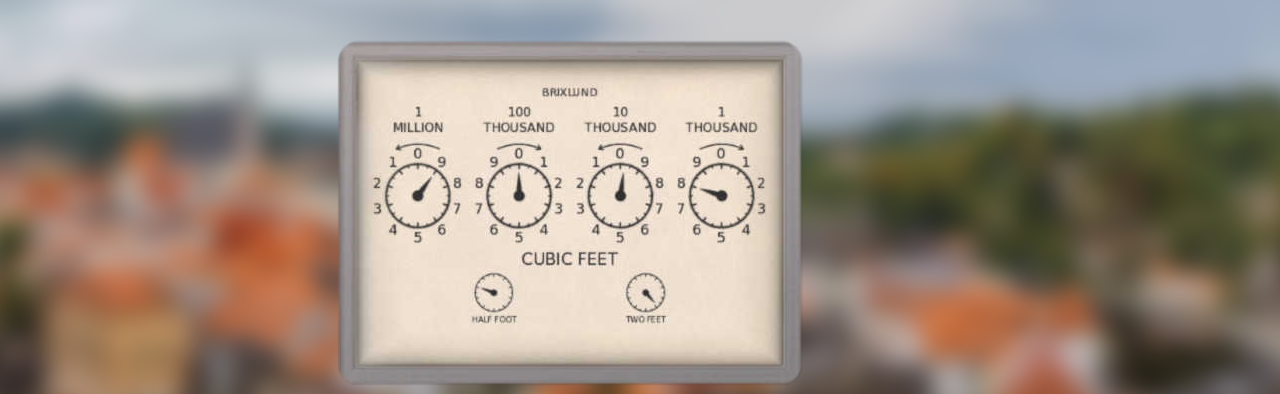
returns 899800ft³
